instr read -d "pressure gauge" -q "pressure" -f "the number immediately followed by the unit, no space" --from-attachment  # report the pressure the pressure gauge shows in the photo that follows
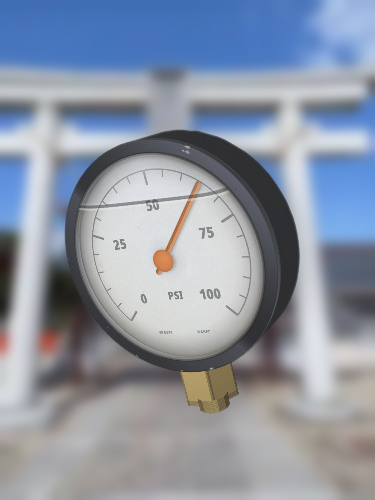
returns 65psi
